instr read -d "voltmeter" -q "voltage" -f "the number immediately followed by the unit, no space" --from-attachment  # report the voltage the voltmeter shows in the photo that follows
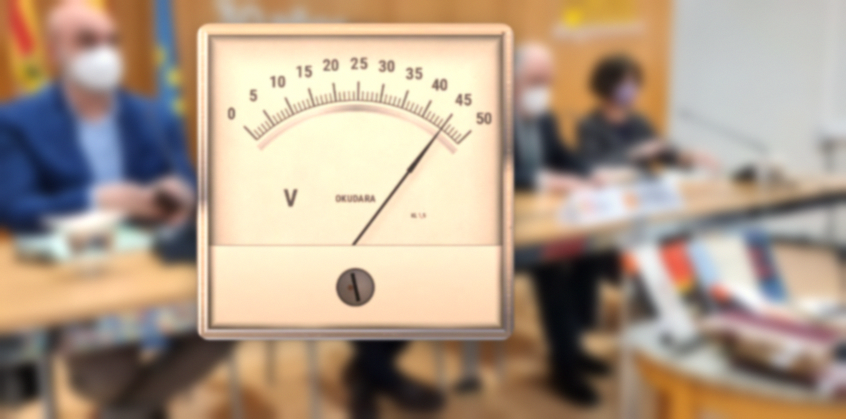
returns 45V
